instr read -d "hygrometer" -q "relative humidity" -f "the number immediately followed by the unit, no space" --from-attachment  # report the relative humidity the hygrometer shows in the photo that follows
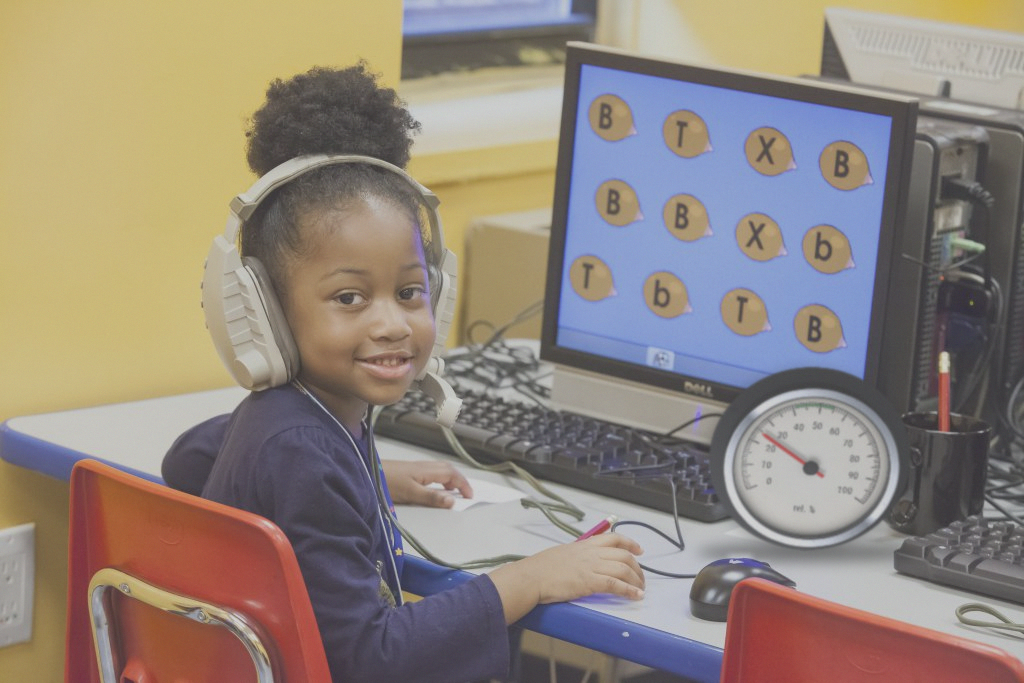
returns 25%
